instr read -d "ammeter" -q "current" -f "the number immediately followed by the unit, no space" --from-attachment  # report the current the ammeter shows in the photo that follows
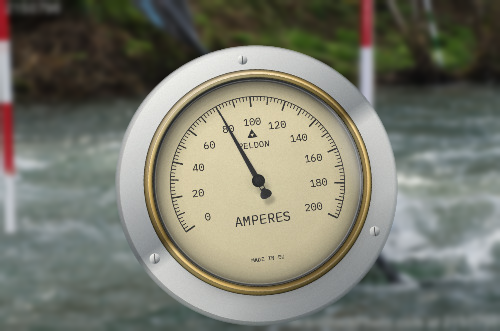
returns 80A
